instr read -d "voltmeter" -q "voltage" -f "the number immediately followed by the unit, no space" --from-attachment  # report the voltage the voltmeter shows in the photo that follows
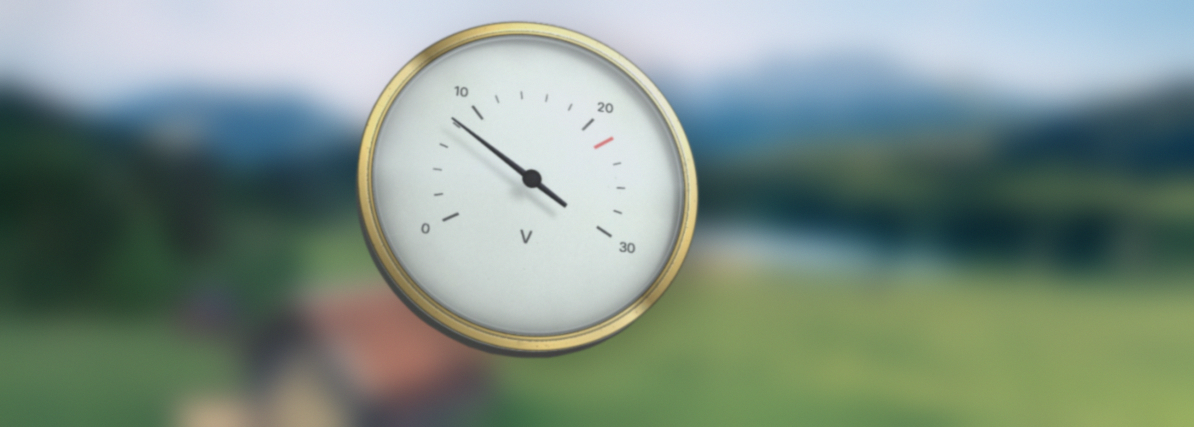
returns 8V
